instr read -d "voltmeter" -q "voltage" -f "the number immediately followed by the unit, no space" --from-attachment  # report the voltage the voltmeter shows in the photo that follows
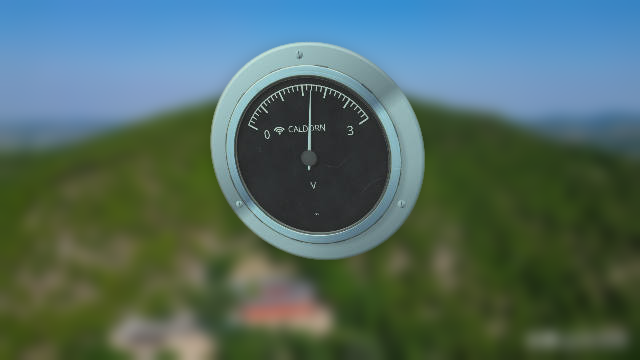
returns 1.7V
